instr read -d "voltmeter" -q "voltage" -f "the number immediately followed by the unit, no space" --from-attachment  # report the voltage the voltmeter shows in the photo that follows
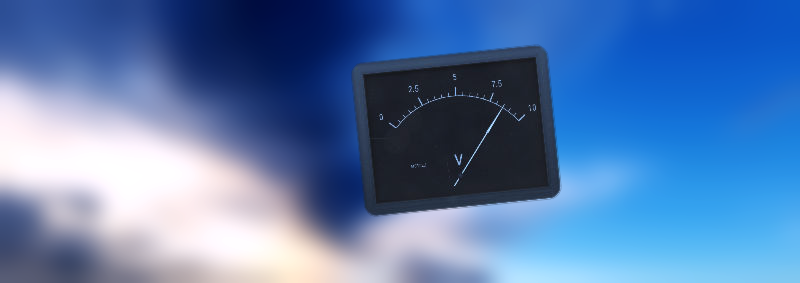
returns 8.5V
